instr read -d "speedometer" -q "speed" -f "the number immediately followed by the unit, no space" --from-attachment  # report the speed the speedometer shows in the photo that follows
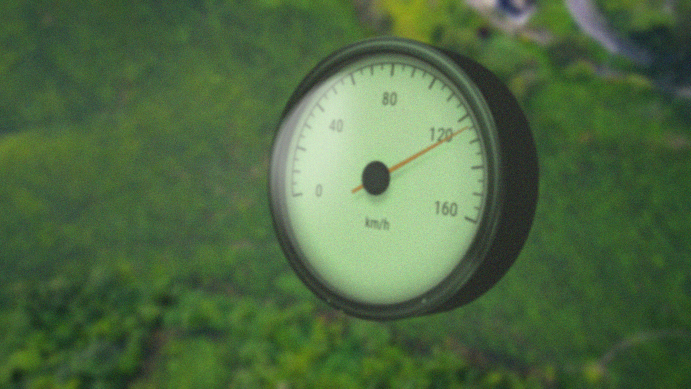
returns 125km/h
